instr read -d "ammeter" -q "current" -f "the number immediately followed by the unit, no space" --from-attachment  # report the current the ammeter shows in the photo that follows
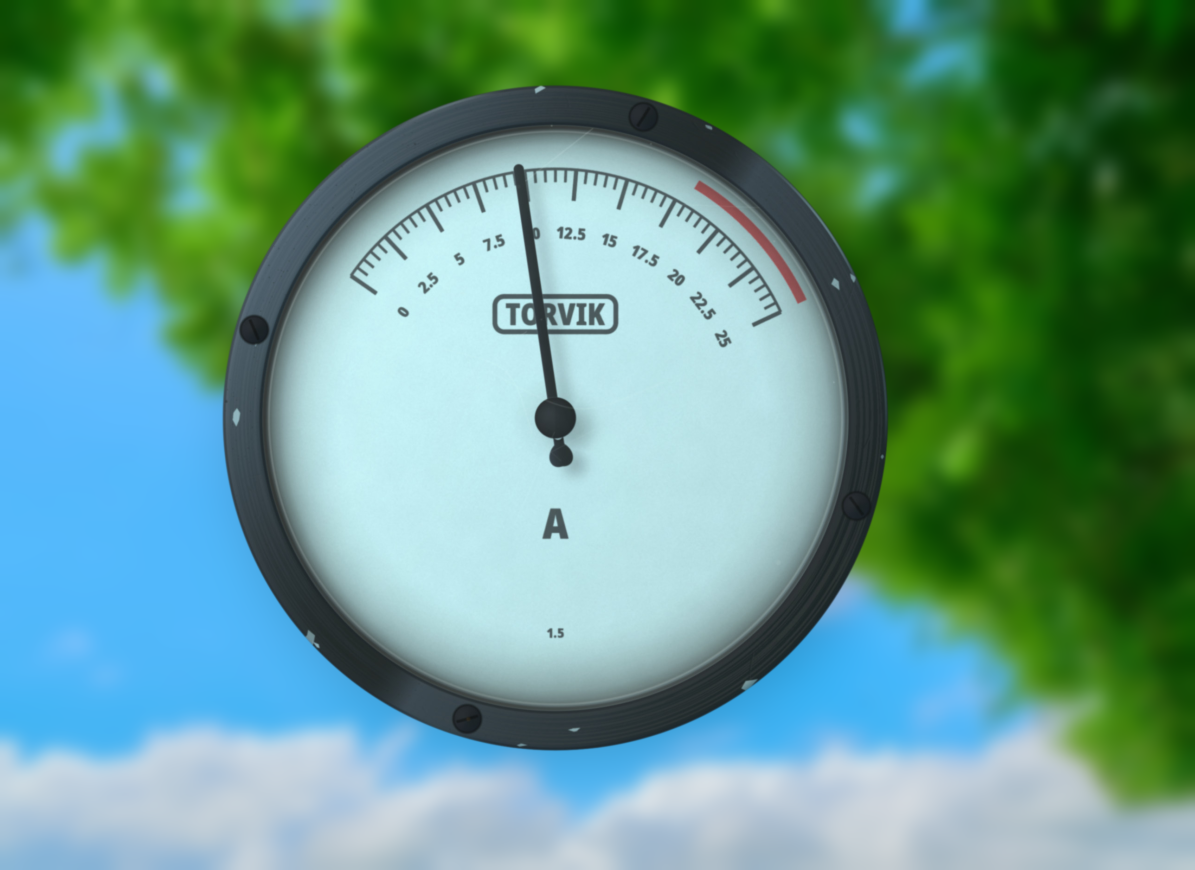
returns 9.75A
